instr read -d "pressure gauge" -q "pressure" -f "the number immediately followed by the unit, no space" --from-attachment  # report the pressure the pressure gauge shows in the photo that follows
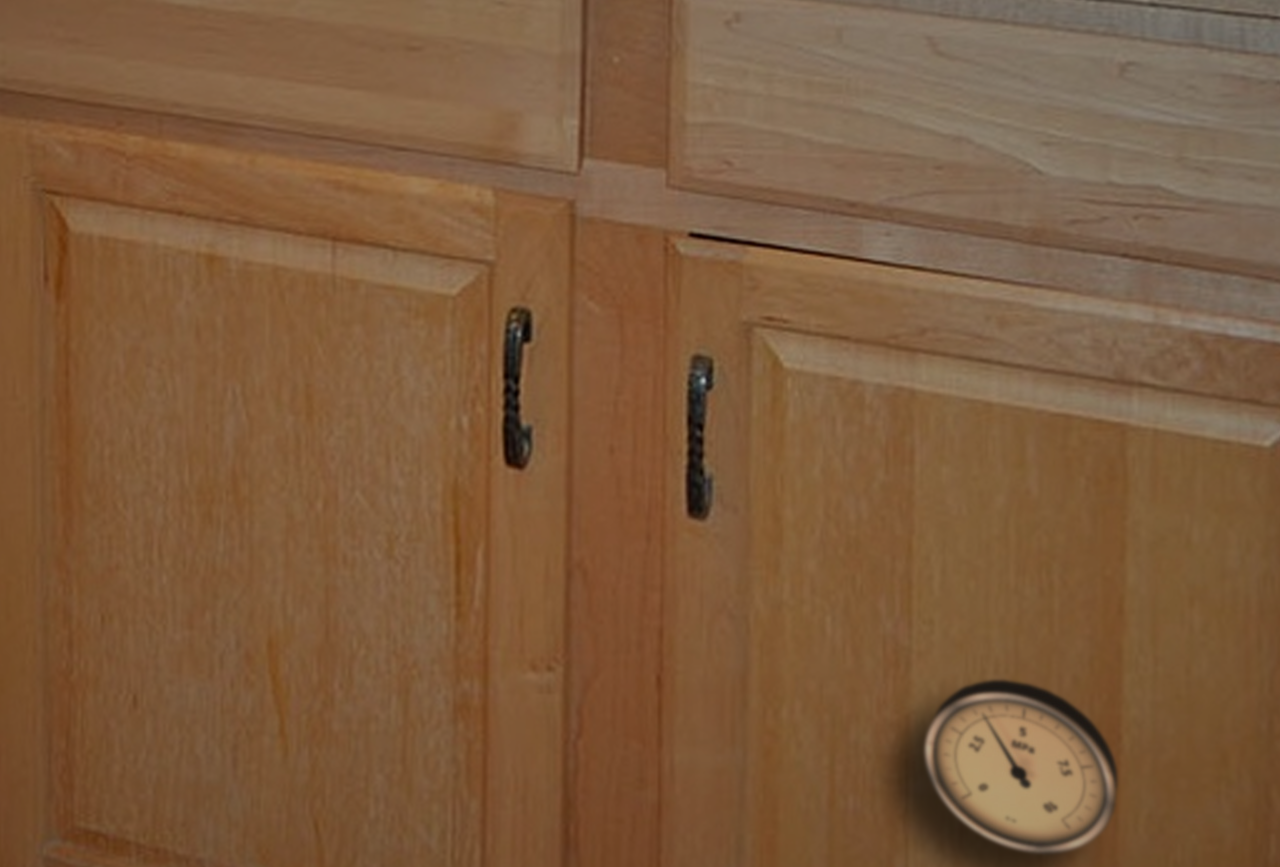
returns 3.75MPa
